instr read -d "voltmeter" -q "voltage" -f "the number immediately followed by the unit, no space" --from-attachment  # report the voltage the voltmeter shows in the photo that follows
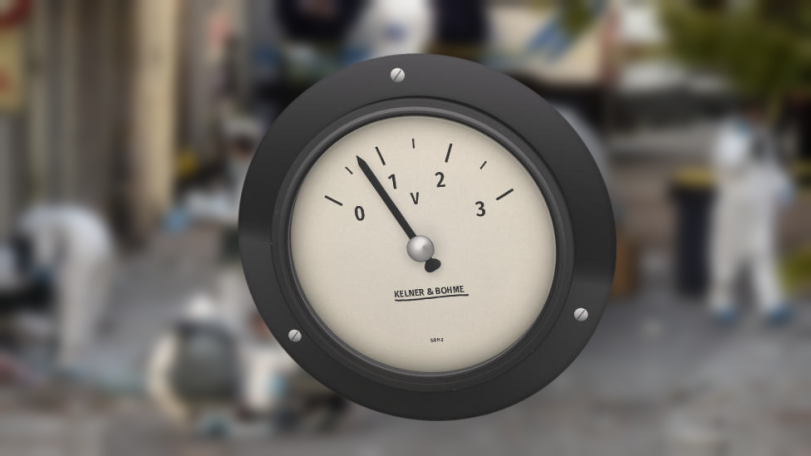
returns 0.75V
